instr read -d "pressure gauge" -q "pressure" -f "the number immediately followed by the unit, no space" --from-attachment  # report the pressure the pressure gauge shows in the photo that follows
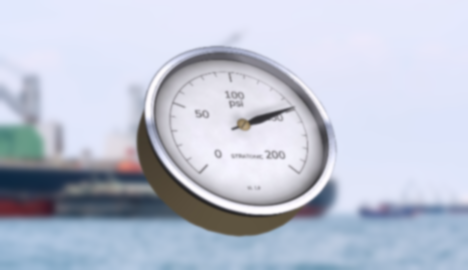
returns 150psi
